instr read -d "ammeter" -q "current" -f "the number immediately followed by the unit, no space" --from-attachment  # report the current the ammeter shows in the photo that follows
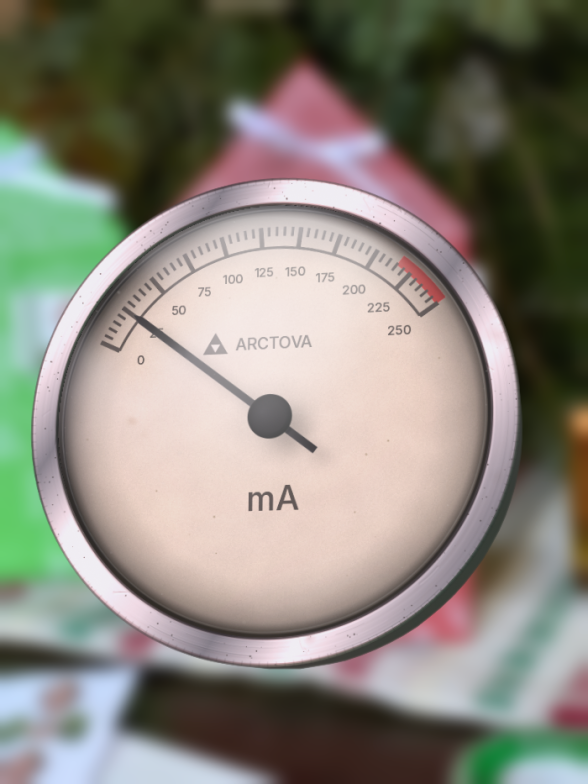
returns 25mA
